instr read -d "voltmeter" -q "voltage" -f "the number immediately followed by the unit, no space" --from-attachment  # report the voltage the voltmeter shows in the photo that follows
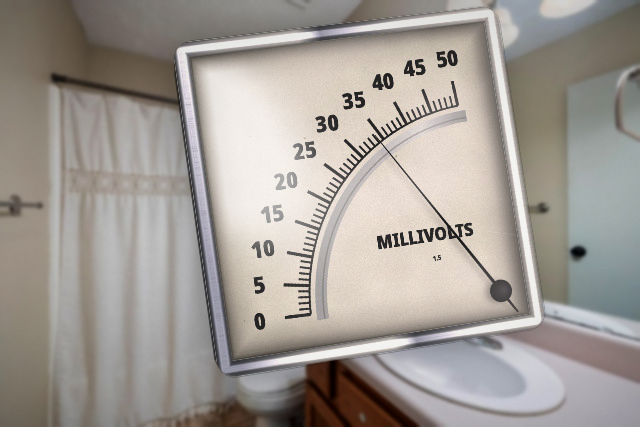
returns 34mV
